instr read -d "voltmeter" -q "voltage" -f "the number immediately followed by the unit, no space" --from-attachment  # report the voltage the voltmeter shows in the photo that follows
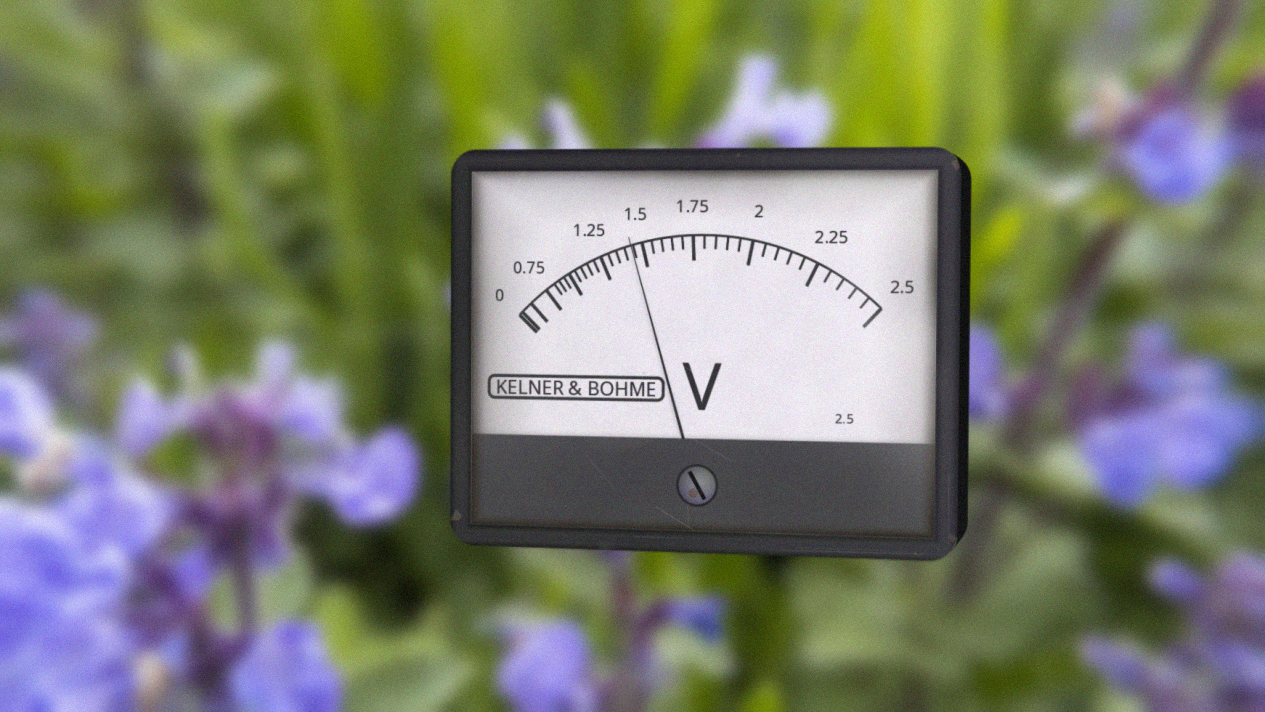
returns 1.45V
